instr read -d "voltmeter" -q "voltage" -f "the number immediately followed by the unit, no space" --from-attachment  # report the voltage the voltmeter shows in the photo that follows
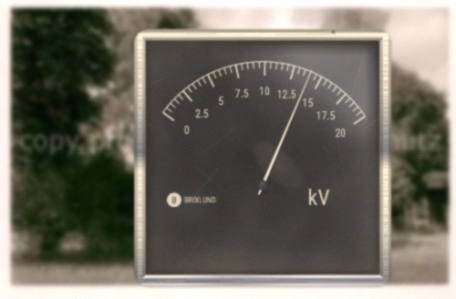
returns 14kV
